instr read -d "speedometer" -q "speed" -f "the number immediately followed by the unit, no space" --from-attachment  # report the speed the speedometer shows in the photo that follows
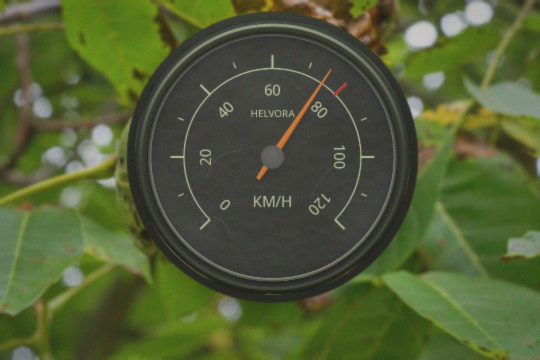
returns 75km/h
